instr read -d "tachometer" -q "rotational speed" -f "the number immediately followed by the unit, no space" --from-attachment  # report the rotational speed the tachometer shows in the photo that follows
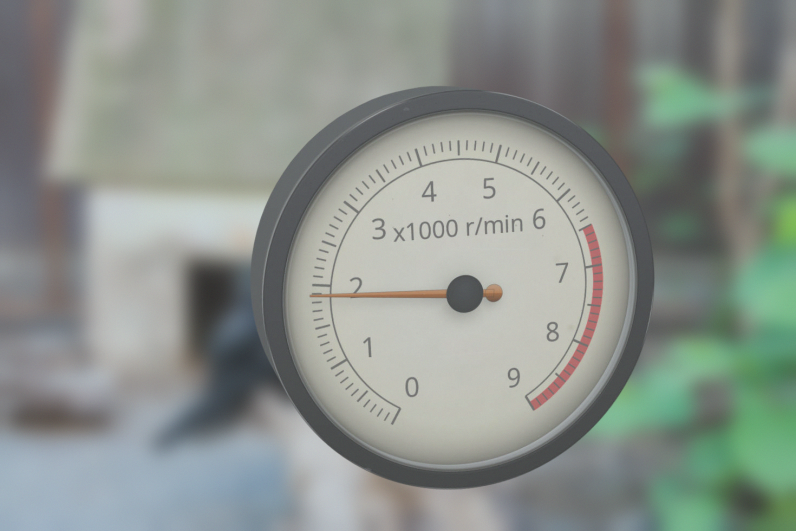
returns 1900rpm
